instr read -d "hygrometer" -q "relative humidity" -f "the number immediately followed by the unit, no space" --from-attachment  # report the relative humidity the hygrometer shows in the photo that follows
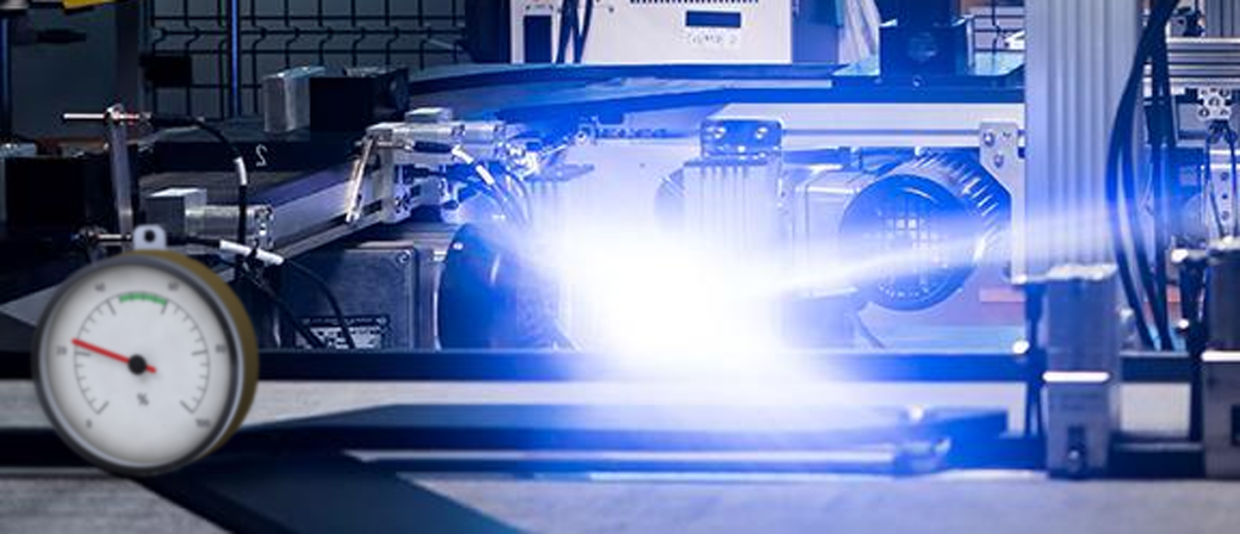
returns 24%
